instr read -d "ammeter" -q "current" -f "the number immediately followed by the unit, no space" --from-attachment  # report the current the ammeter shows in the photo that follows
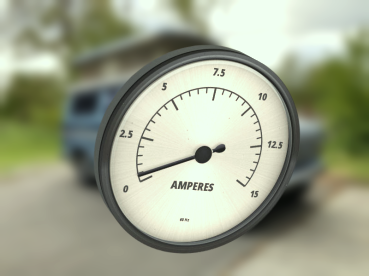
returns 0.5A
